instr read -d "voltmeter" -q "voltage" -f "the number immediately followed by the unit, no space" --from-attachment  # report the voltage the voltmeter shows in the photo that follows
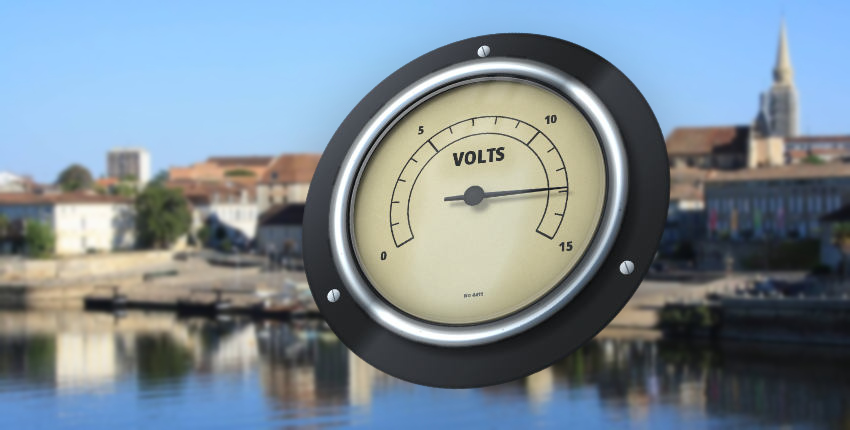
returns 13V
